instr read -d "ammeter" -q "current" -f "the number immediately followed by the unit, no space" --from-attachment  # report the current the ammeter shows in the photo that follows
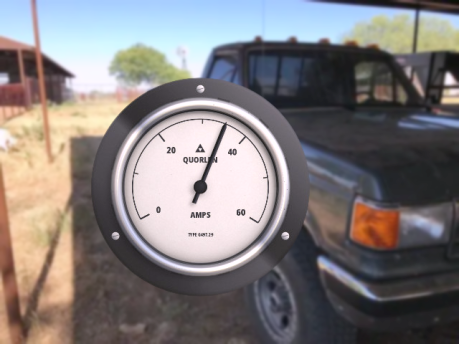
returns 35A
